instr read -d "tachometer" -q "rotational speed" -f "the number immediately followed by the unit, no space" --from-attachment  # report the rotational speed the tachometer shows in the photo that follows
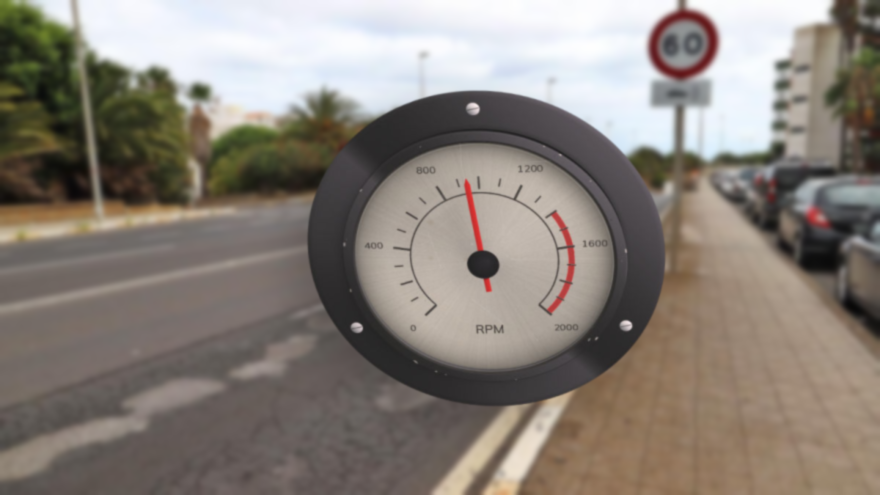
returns 950rpm
